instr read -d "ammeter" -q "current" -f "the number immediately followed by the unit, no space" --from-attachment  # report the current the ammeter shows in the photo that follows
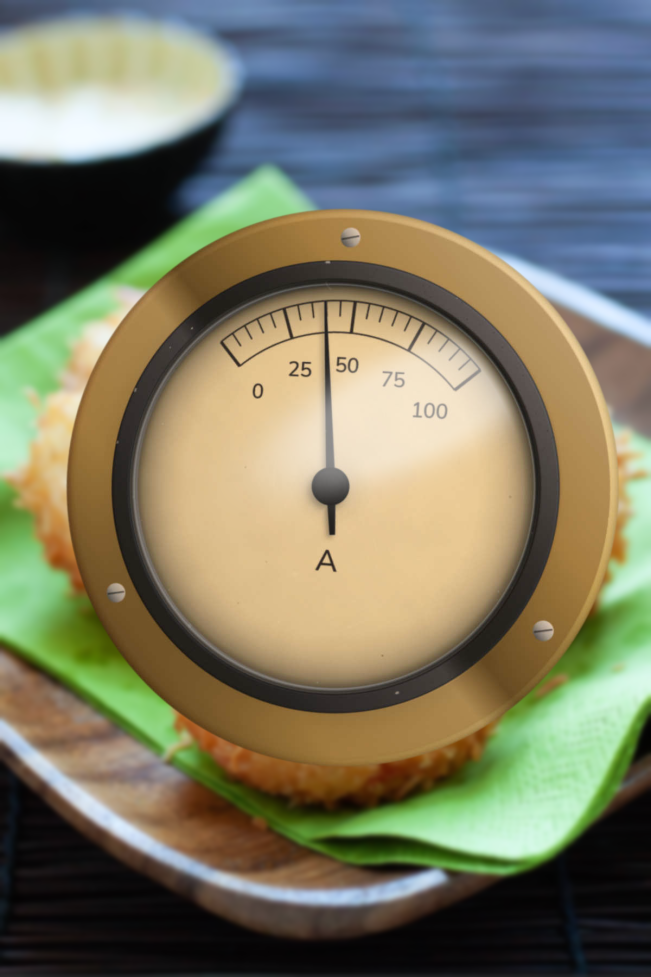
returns 40A
